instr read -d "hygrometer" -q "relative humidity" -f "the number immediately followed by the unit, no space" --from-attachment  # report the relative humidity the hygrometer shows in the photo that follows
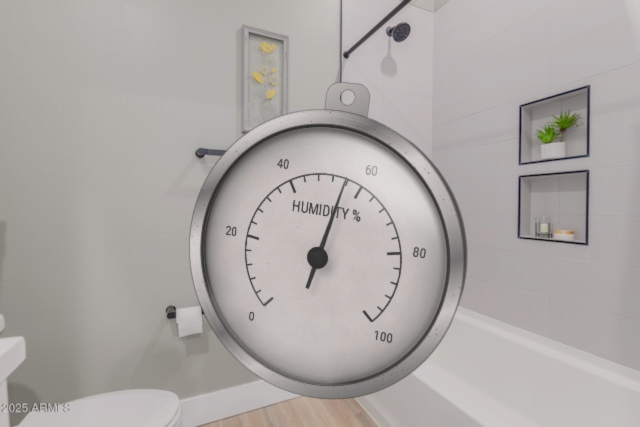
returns 56%
